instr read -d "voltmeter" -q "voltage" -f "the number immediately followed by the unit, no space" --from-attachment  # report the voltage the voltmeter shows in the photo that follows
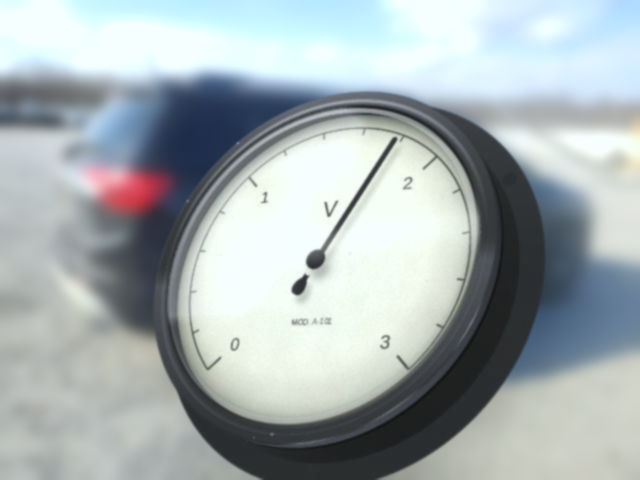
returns 1.8V
